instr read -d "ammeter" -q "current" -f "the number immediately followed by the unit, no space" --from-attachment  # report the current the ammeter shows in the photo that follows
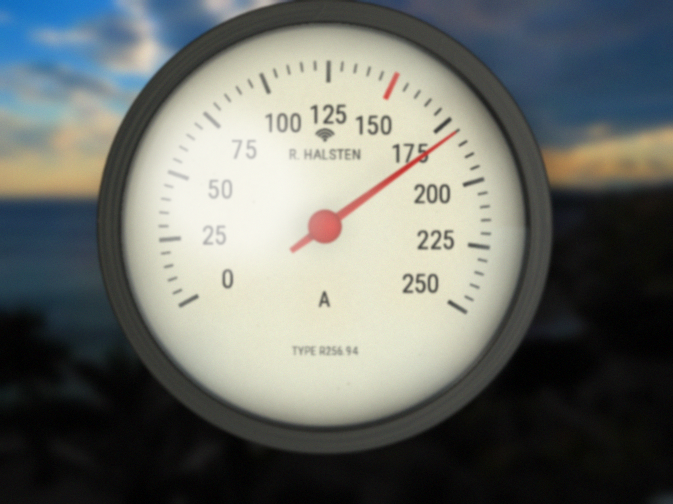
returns 180A
